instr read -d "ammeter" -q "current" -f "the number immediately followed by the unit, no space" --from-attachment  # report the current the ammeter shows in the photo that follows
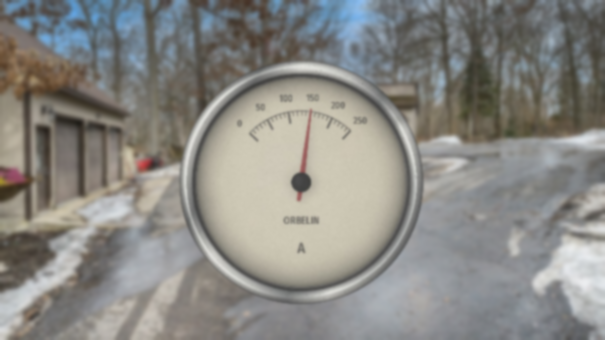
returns 150A
